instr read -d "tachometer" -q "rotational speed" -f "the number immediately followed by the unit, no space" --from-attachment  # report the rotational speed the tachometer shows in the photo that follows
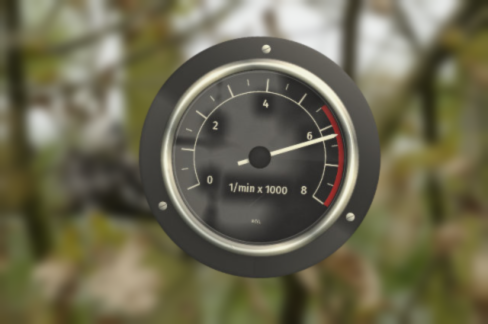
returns 6250rpm
